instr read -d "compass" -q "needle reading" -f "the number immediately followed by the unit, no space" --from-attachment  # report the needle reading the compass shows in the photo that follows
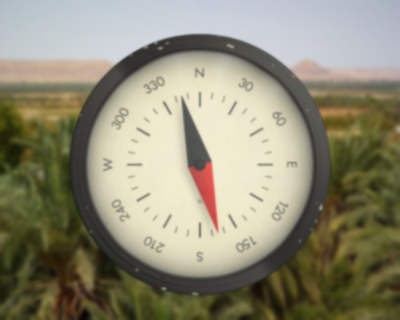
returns 165°
